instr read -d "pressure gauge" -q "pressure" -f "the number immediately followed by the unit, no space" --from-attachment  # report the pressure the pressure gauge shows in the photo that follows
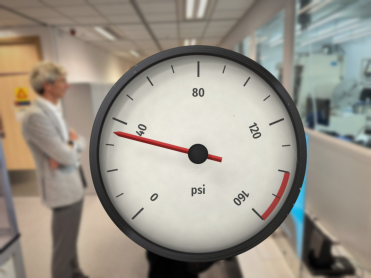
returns 35psi
